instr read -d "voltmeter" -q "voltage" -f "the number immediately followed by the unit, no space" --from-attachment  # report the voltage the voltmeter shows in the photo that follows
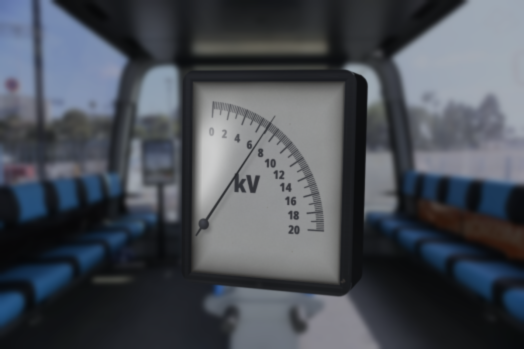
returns 7kV
